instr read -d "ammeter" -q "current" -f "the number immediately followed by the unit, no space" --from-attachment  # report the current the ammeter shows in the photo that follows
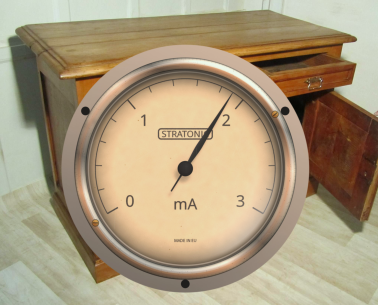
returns 1.9mA
